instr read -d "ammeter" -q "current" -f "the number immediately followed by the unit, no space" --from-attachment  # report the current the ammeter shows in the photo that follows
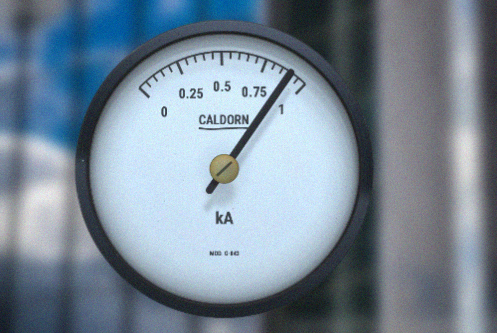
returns 0.9kA
